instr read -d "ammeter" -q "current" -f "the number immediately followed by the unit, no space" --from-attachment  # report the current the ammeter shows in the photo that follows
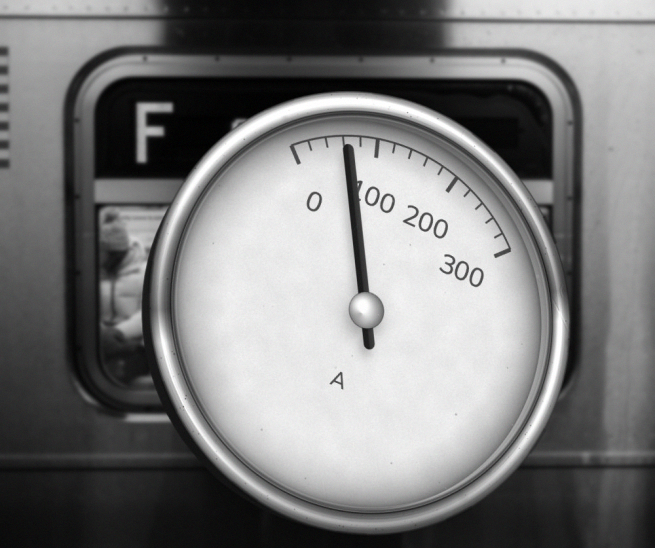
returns 60A
